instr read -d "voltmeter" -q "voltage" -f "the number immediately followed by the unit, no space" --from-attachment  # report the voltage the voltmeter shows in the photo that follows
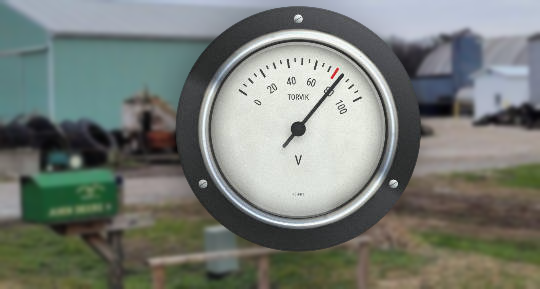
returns 80V
